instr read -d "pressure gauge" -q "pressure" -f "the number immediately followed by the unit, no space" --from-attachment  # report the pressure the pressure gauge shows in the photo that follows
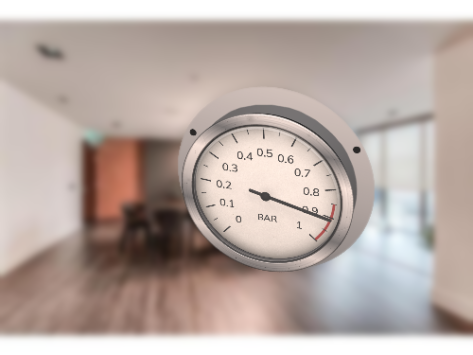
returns 0.9bar
